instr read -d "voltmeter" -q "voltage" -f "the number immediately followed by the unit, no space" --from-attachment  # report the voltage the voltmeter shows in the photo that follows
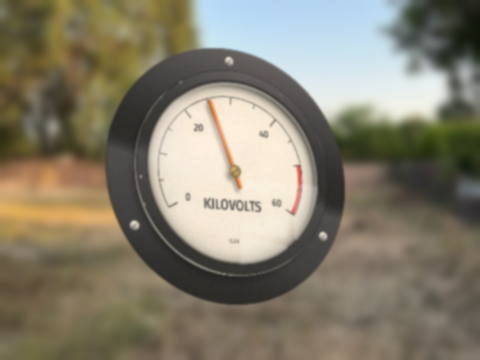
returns 25kV
